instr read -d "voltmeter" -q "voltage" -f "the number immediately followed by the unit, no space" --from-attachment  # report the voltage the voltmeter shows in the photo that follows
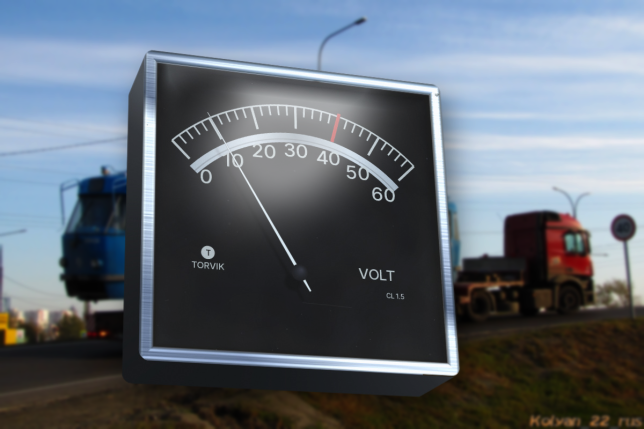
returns 10V
